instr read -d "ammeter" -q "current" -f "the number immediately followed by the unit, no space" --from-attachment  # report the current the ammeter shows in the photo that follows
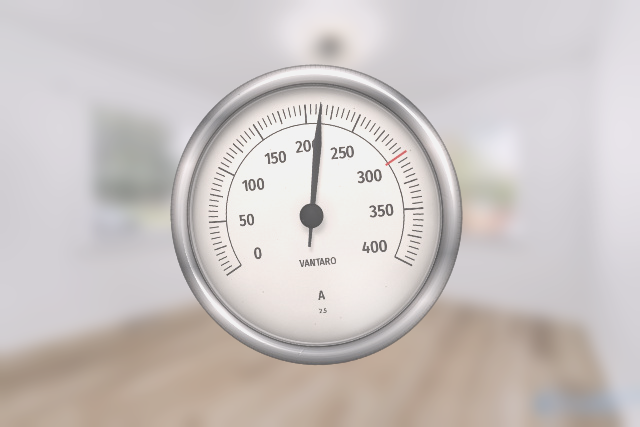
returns 215A
